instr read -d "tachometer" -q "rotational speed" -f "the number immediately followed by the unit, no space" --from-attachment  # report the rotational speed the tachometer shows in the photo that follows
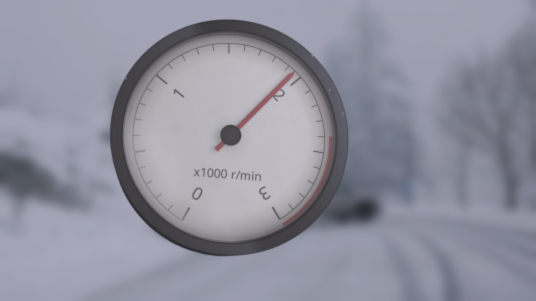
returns 1950rpm
